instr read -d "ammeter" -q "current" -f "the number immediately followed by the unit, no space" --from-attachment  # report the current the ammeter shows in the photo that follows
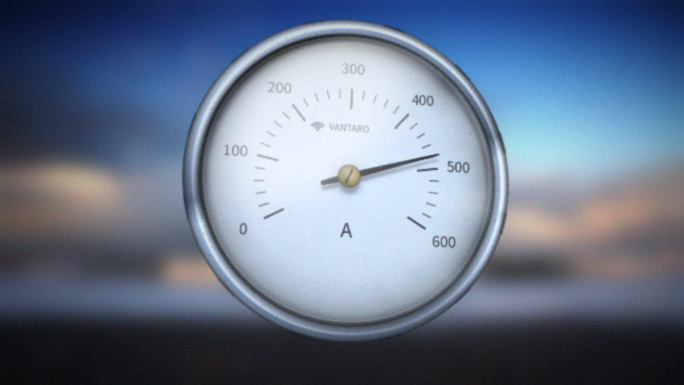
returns 480A
